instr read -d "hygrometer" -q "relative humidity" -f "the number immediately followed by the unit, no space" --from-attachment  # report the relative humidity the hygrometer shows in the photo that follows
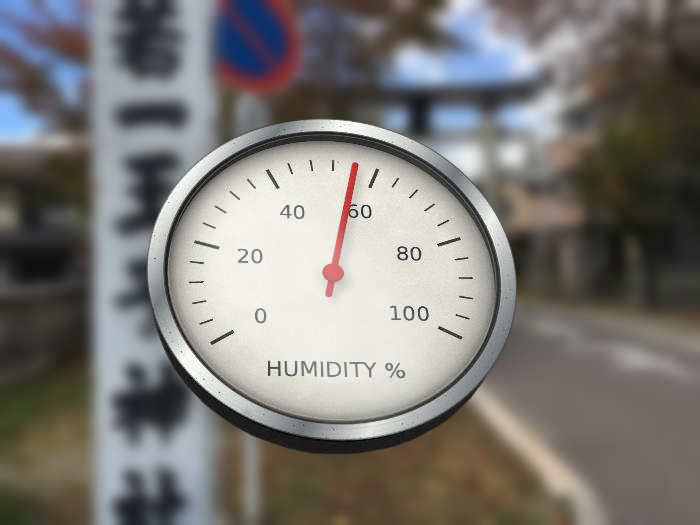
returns 56%
